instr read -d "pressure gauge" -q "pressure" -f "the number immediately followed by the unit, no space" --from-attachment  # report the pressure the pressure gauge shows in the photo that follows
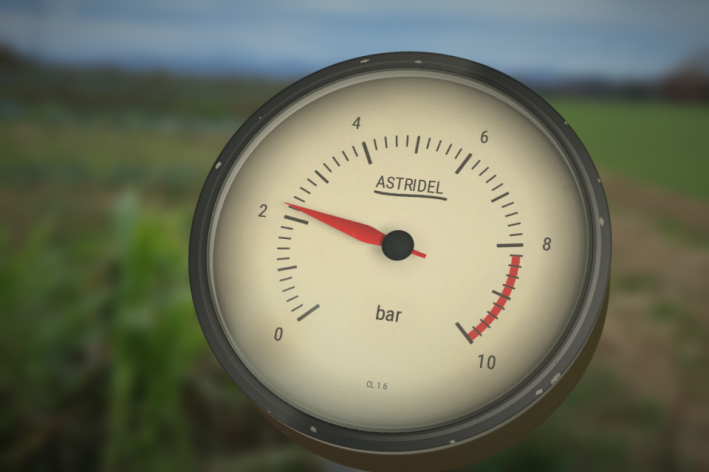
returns 2.2bar
